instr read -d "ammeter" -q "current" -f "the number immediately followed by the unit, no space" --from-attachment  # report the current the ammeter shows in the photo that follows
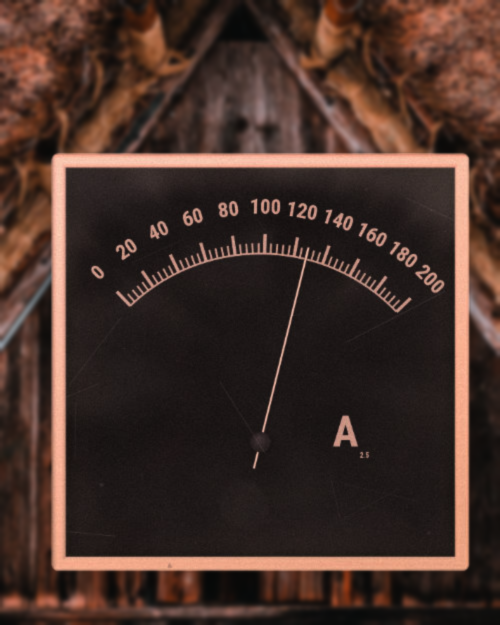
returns 128A
